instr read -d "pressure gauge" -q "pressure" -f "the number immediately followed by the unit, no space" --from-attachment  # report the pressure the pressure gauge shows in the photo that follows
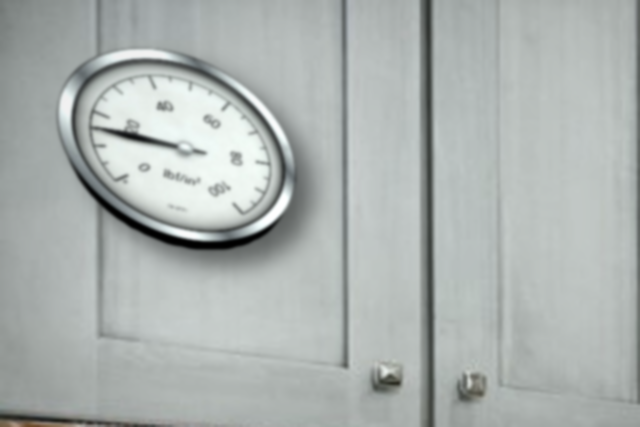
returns 15psi
